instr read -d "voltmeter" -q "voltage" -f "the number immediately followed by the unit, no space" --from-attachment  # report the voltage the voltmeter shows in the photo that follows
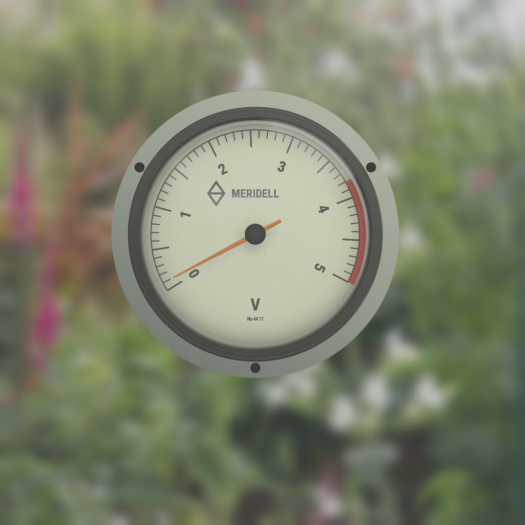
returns 0.1V
